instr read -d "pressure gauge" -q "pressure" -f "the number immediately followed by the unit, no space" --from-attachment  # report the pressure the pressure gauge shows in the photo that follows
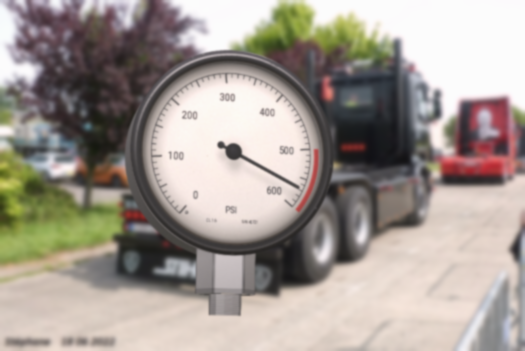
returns 570psi
